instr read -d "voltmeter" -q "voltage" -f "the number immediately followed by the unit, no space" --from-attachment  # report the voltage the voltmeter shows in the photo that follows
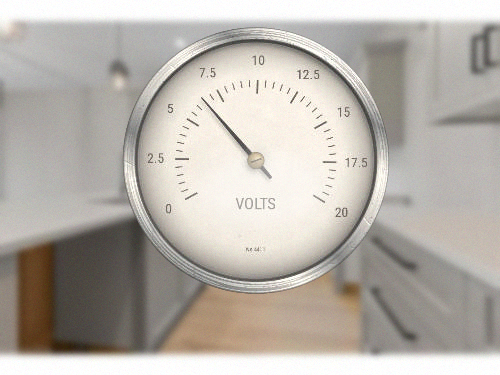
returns 6.5V
